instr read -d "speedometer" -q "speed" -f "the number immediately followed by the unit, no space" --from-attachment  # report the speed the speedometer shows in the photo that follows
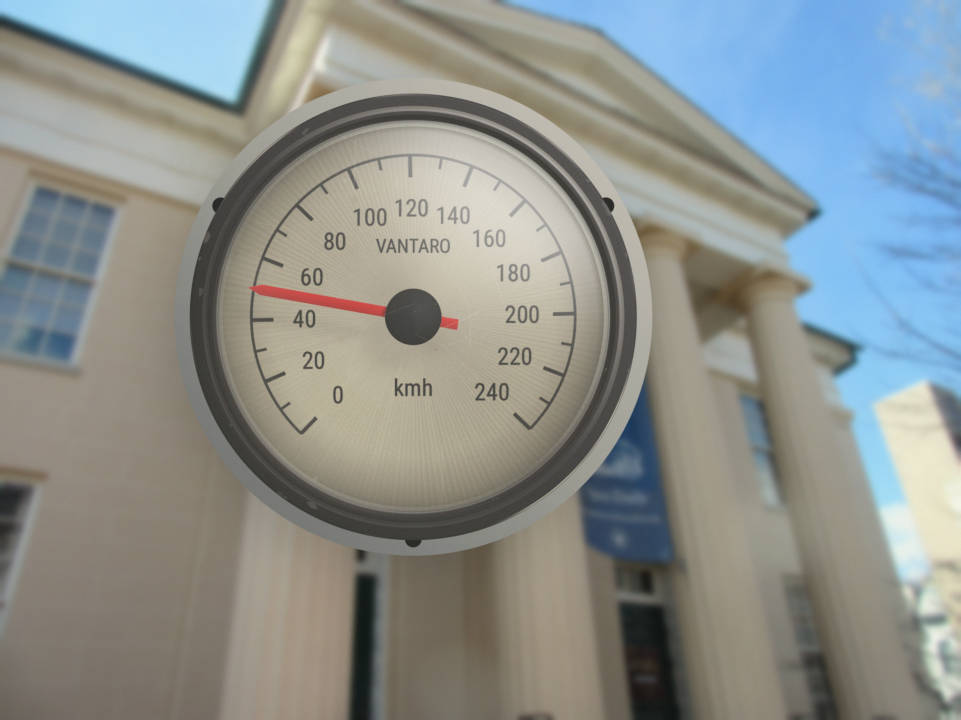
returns 50km/h
